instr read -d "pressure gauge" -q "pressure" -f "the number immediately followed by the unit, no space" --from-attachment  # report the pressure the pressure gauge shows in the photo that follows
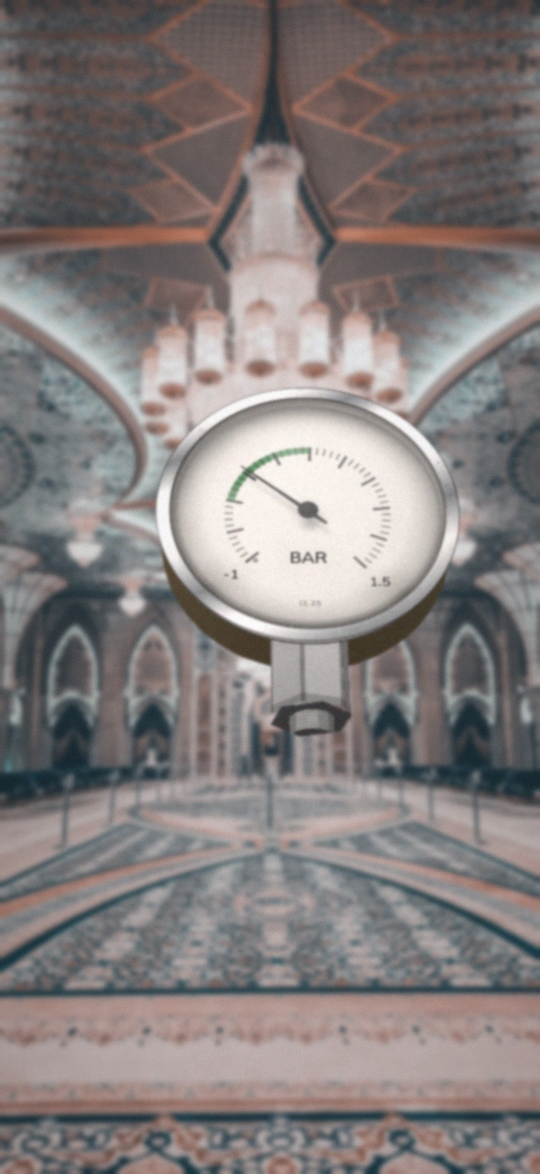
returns -0.25bar
